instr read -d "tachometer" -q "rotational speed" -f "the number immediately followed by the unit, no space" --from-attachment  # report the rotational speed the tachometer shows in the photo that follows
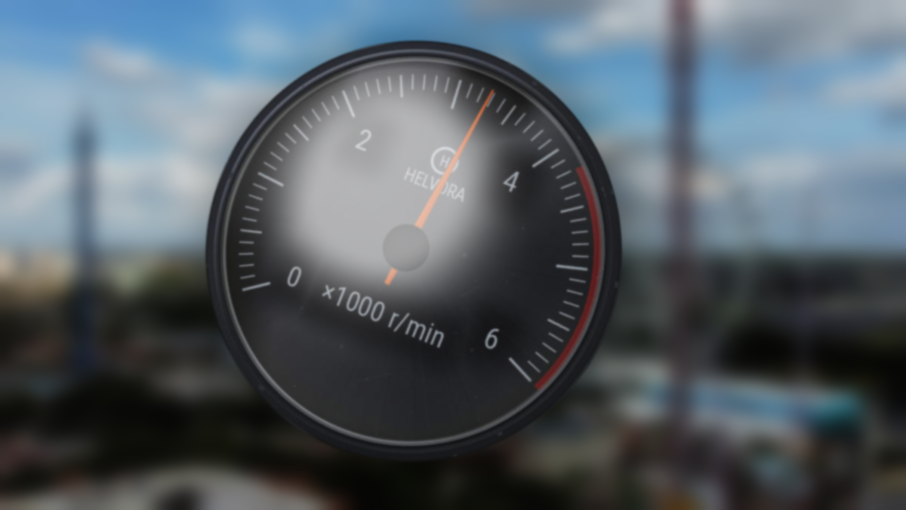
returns 3300rpm
